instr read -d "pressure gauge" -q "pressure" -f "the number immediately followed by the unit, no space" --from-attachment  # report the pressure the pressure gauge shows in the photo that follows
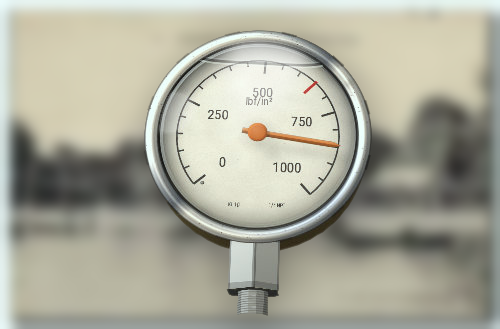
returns 850psi
